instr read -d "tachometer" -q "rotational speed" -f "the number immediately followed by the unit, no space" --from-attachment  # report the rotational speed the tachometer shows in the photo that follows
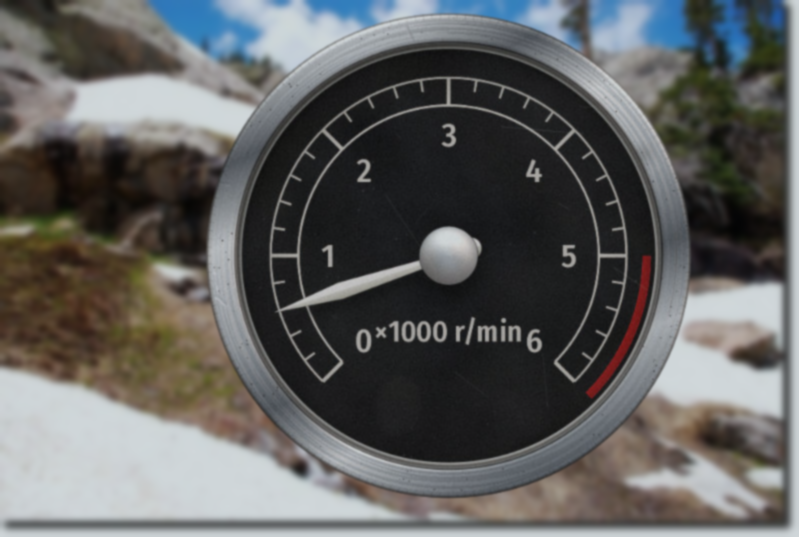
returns 600rpm
